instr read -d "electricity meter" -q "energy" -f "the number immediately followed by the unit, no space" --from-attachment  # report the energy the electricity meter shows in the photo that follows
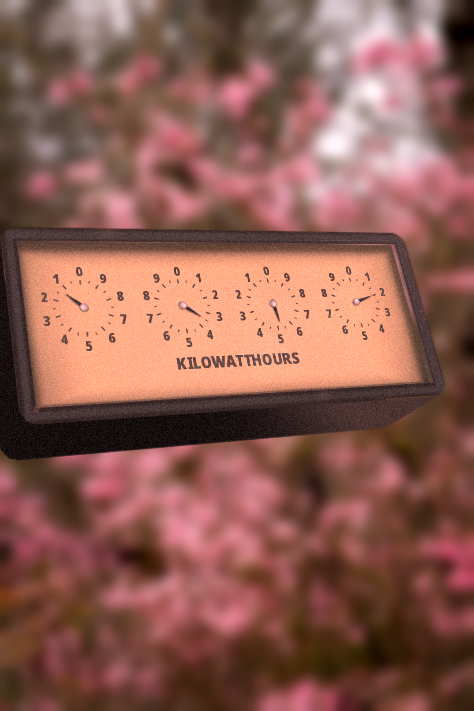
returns 1352kWh
